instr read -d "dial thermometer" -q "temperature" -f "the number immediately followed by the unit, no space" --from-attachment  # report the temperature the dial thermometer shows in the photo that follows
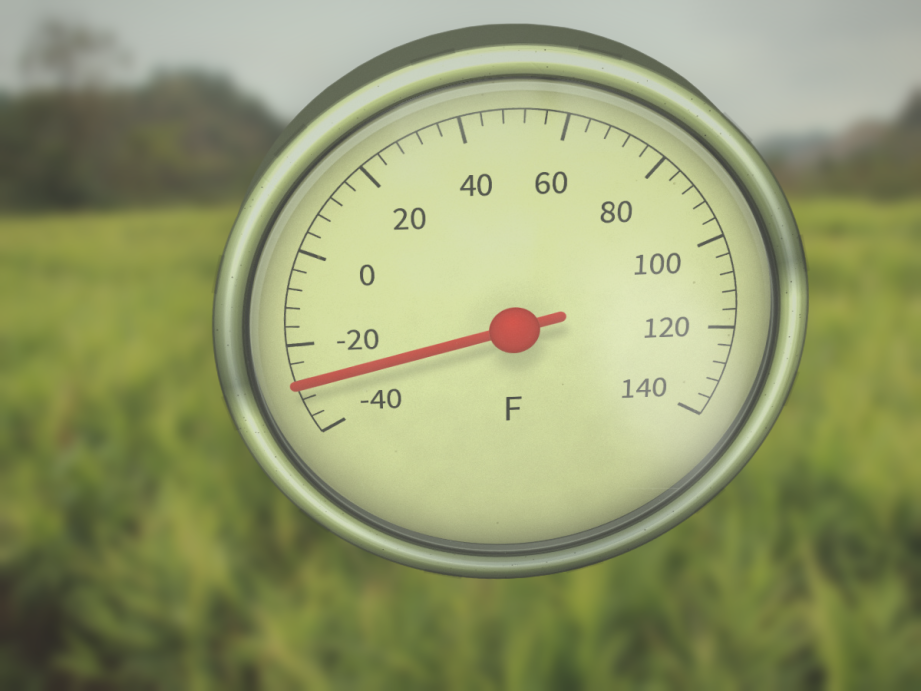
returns -28°F
